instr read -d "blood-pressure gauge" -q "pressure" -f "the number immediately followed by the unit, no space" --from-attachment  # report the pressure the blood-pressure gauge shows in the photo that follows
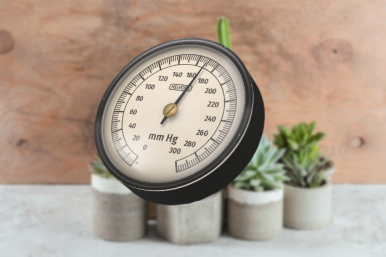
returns 170mmHg
